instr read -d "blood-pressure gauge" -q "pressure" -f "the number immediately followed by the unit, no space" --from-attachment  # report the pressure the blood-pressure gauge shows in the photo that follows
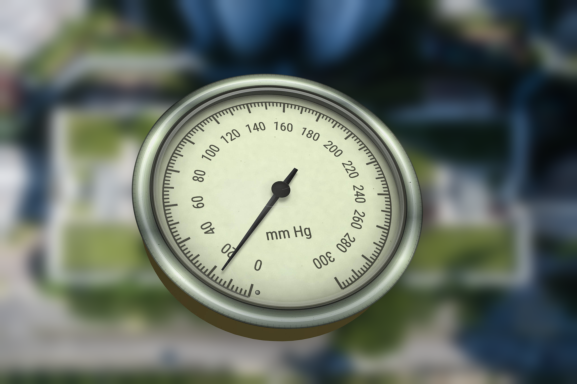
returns 16mmHg
